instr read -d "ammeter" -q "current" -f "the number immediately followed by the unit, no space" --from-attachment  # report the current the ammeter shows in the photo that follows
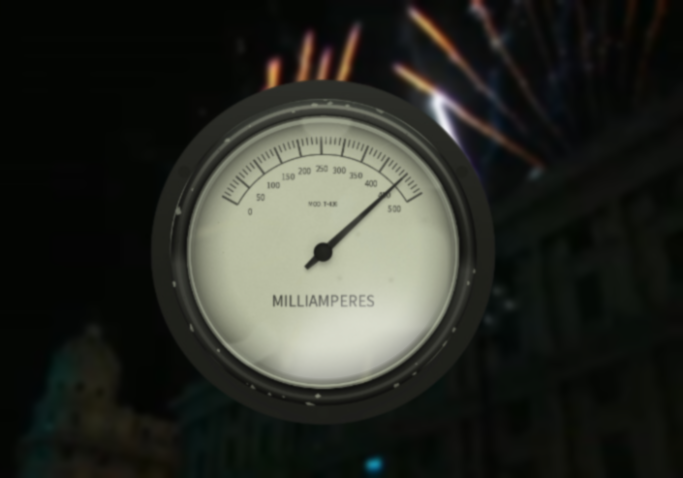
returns 450mA
